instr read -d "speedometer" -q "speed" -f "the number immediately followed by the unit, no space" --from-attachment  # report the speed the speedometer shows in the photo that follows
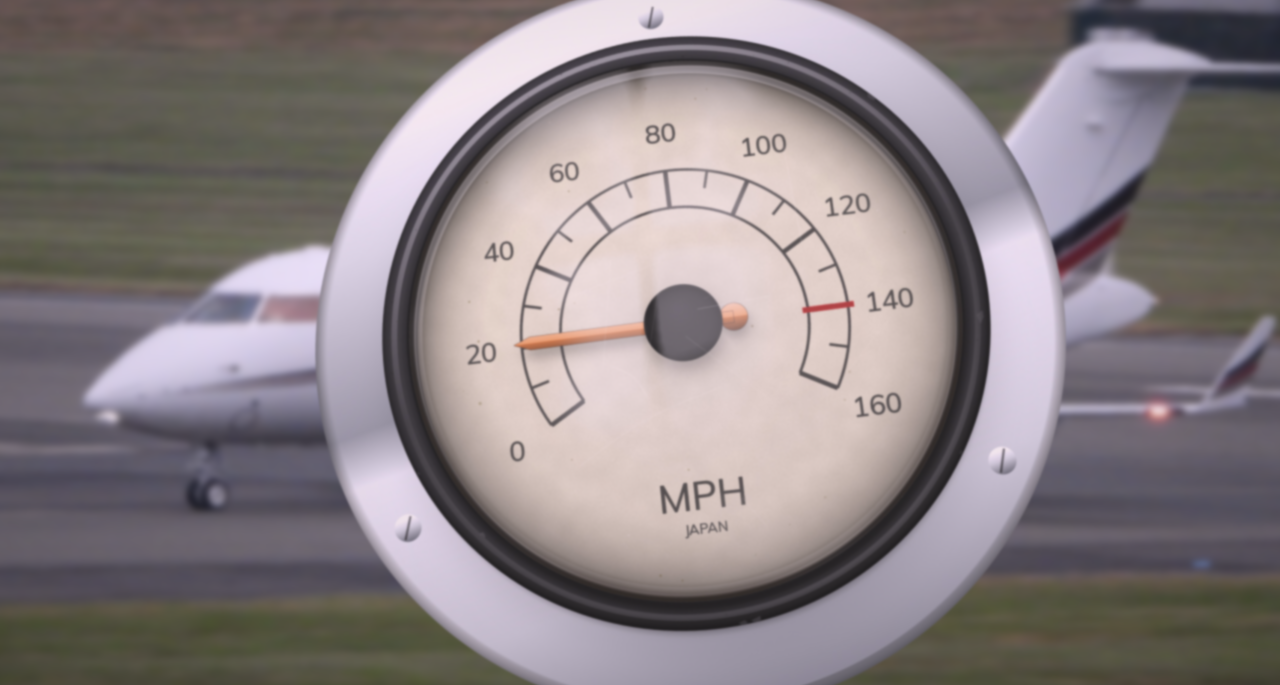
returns 20mph
